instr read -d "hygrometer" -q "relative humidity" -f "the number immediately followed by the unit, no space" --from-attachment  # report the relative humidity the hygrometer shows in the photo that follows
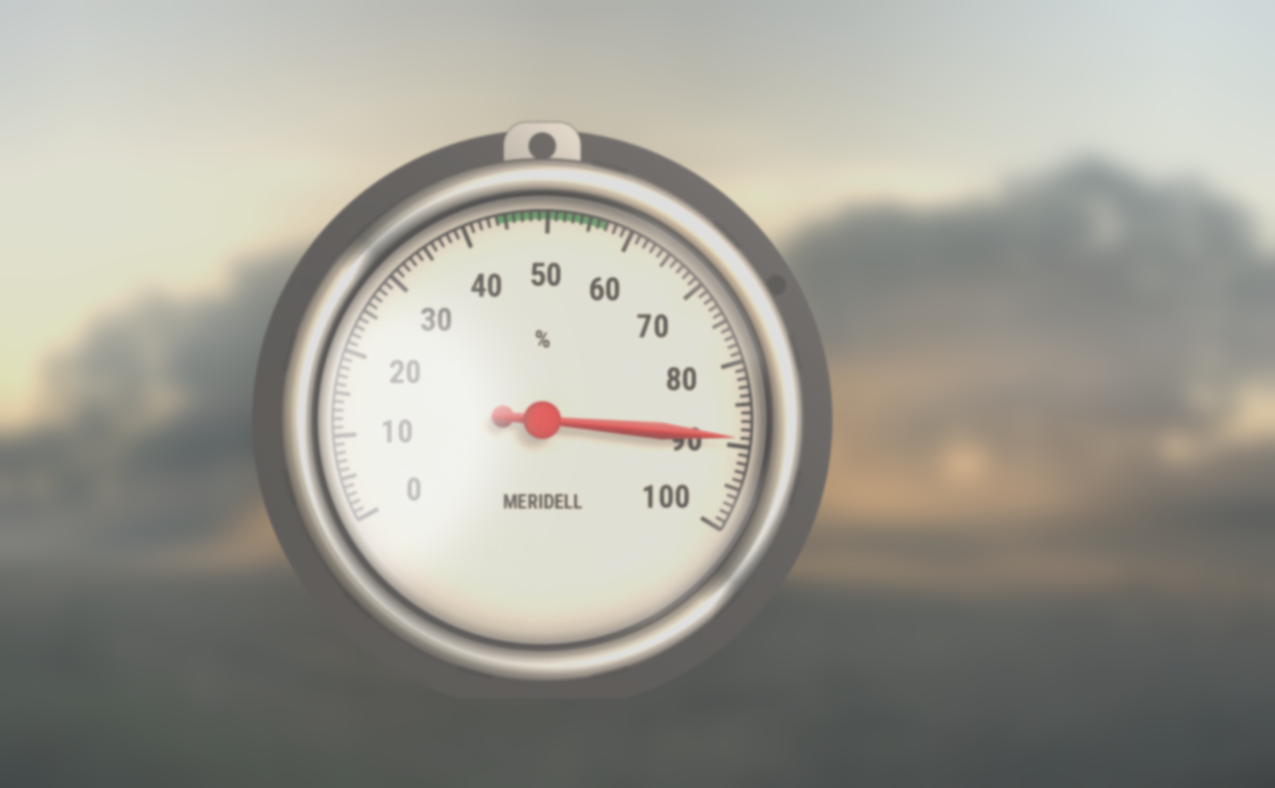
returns 89%
